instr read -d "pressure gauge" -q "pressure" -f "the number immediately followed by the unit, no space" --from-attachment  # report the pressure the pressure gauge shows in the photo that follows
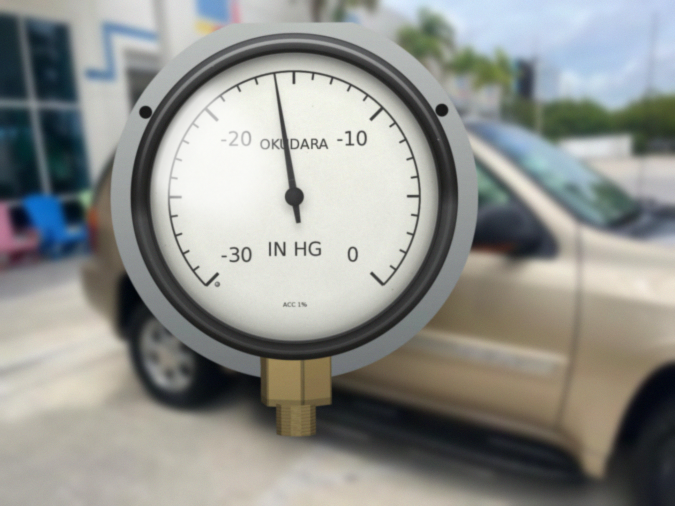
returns -16inHg
